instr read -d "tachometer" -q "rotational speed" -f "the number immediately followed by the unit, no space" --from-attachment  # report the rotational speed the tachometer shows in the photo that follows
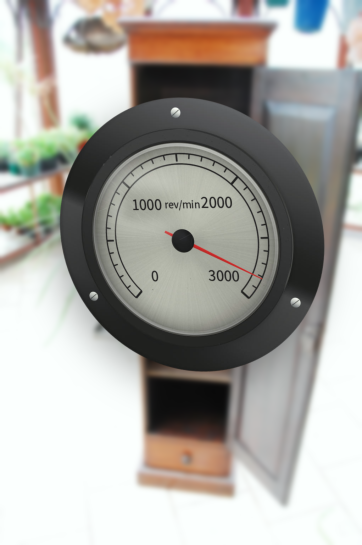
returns 2800rpm
